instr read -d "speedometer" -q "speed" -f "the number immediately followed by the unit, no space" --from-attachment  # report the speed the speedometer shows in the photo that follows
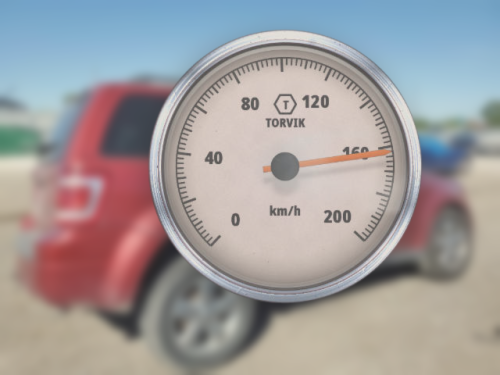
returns 162km/h
